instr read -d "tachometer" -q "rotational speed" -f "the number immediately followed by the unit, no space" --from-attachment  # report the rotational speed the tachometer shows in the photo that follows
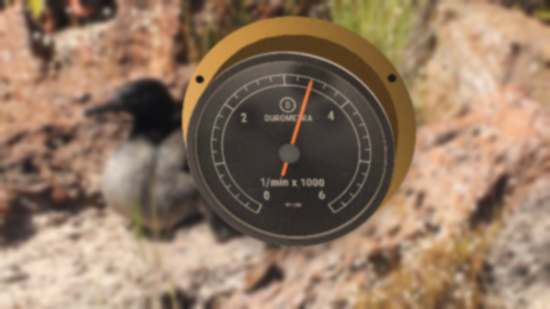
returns 3400rpm
